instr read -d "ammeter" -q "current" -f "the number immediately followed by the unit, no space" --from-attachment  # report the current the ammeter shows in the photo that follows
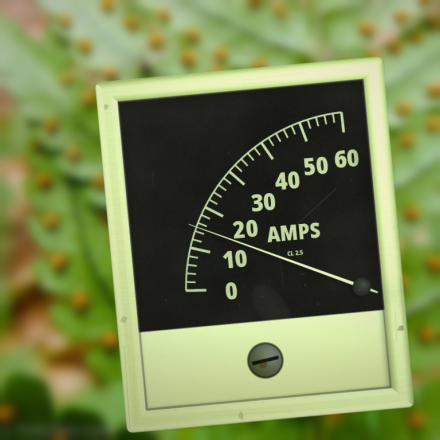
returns 15A
